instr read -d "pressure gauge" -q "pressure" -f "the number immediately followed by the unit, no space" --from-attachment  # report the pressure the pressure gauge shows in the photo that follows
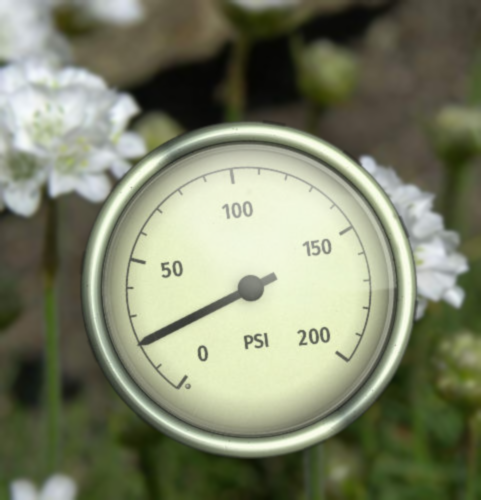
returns 20psi
